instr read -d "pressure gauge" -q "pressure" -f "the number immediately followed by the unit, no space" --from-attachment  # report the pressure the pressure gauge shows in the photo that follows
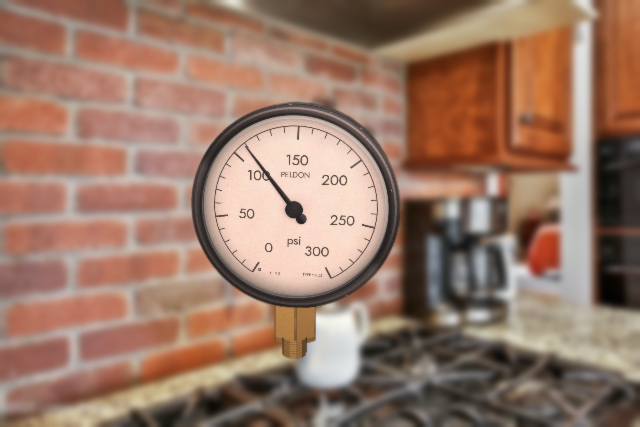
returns 110psi
